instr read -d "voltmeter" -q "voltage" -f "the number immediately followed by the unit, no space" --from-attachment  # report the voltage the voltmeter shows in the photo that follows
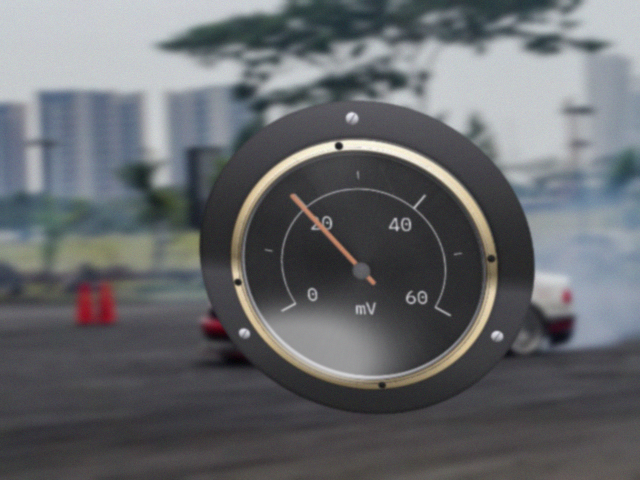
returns 20mV
